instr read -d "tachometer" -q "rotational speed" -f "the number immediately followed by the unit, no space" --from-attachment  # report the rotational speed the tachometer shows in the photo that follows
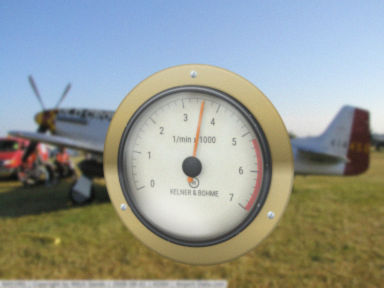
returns 3600rpm
